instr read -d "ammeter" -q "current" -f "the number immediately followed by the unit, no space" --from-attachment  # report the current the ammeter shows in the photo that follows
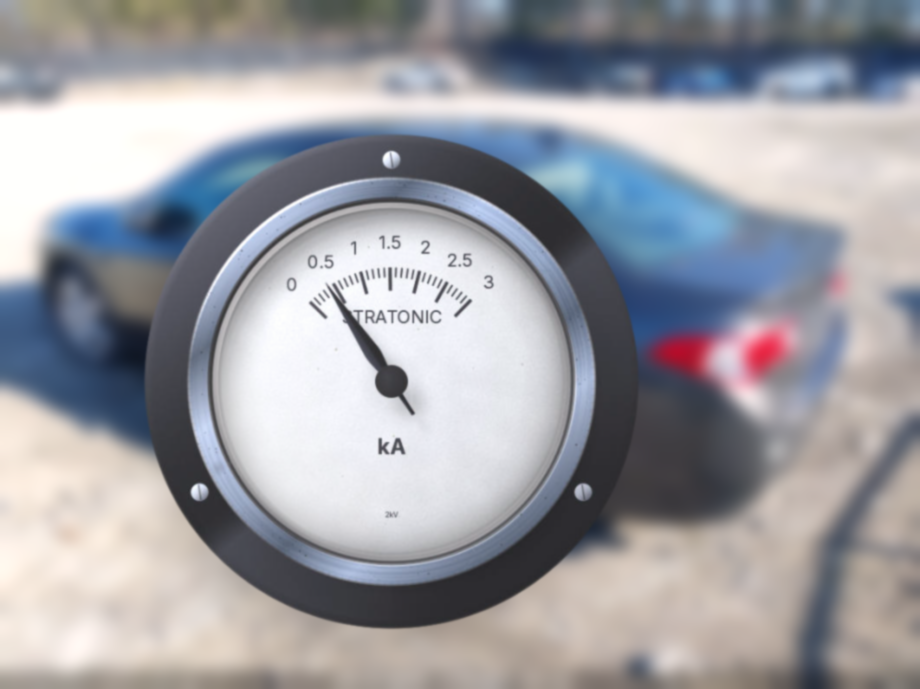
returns 0.4kA
